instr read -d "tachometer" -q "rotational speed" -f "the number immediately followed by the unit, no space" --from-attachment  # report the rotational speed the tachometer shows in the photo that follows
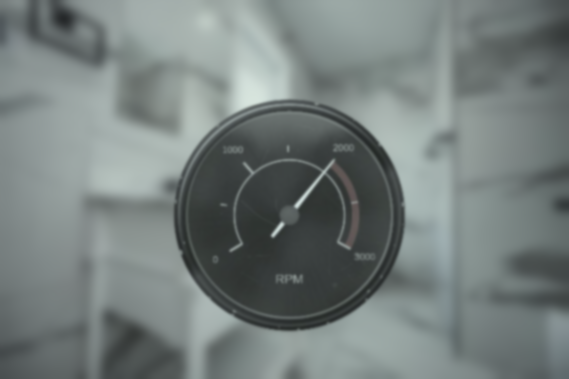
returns 2000rpm
